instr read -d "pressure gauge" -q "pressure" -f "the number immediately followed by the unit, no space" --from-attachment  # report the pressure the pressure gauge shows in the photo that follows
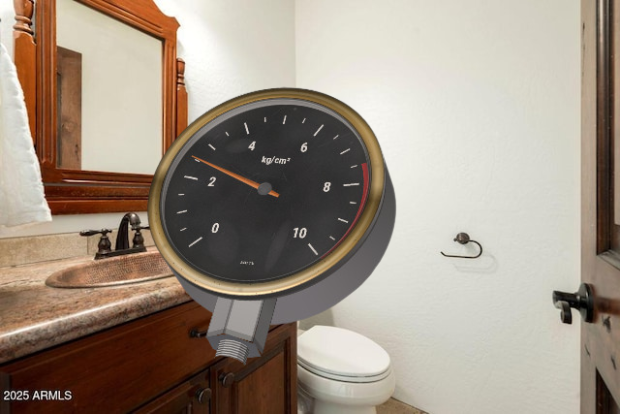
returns 2.5kg/cm²
